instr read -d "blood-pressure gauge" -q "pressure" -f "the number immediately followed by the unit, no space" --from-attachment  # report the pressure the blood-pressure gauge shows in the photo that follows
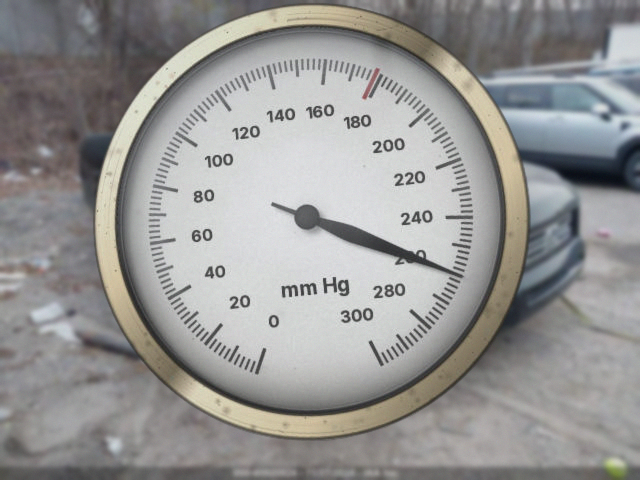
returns 260mmHg
